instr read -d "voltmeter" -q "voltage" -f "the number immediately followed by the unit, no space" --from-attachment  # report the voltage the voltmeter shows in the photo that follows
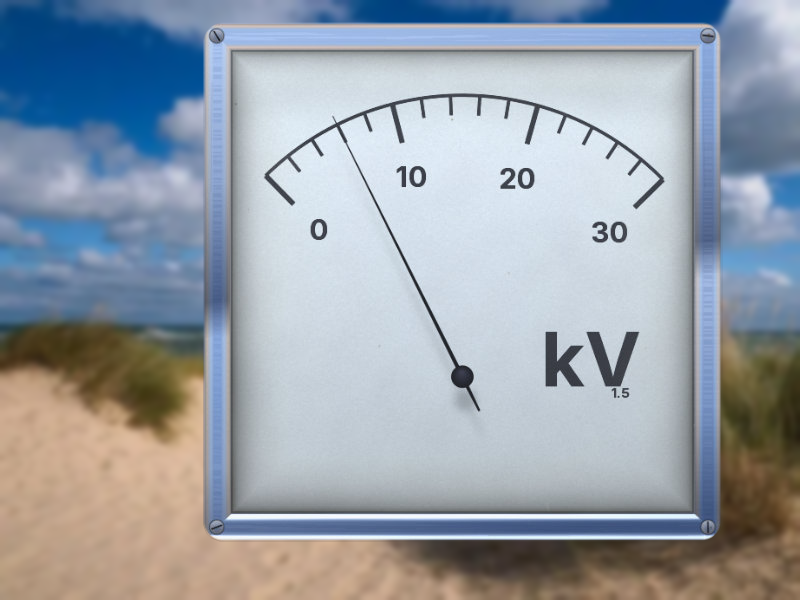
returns 6kV
